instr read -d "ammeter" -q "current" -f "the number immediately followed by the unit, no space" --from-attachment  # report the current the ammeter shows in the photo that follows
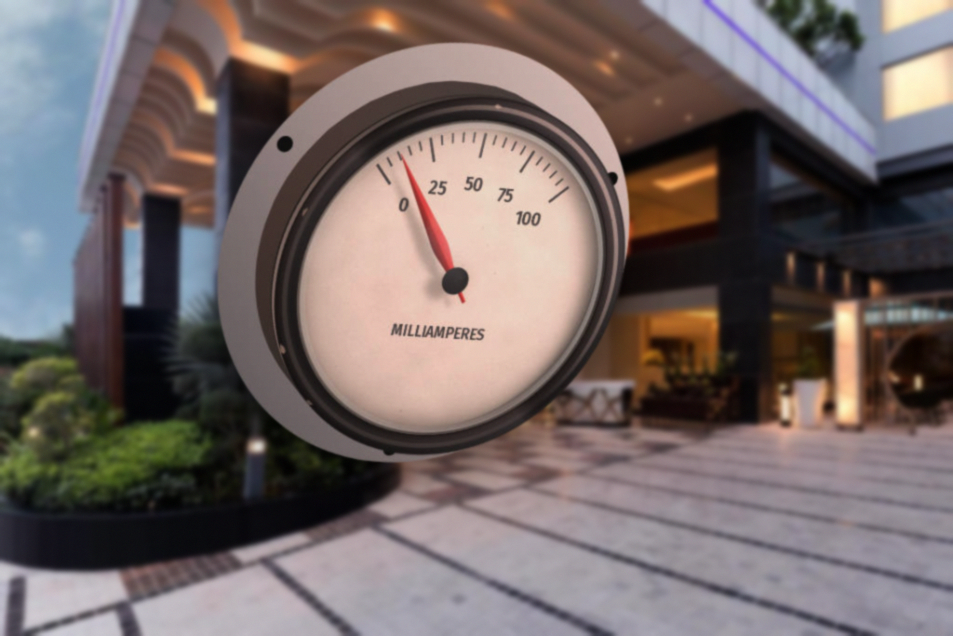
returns 10mA
